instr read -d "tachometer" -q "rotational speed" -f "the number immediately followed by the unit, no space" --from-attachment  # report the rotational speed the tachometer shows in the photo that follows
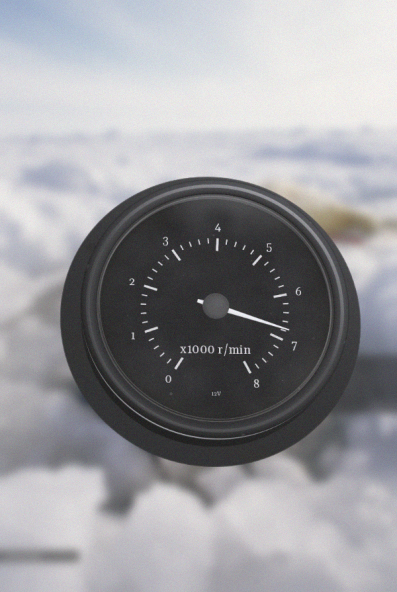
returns 6800rpm
